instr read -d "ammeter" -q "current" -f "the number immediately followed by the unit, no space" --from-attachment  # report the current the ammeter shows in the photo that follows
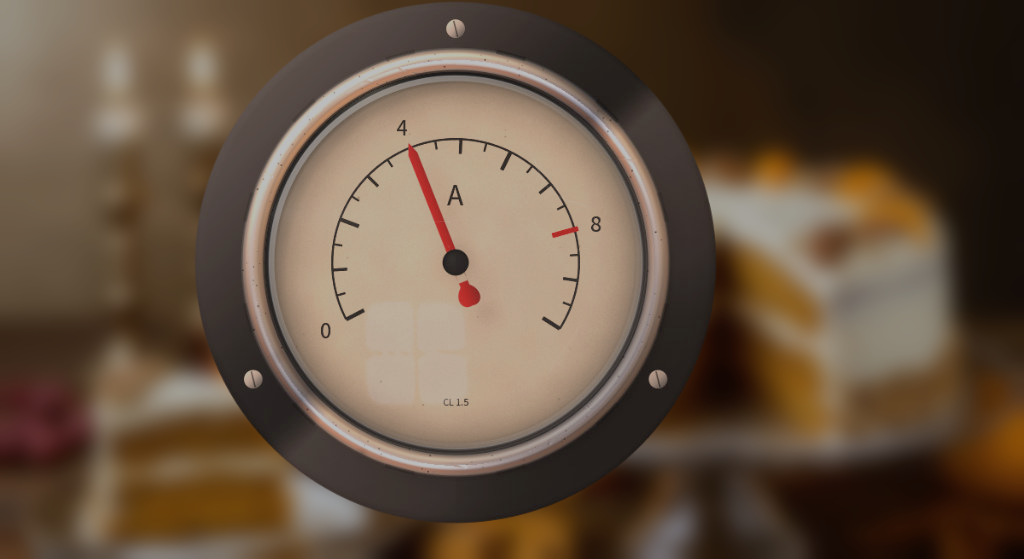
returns 4A
